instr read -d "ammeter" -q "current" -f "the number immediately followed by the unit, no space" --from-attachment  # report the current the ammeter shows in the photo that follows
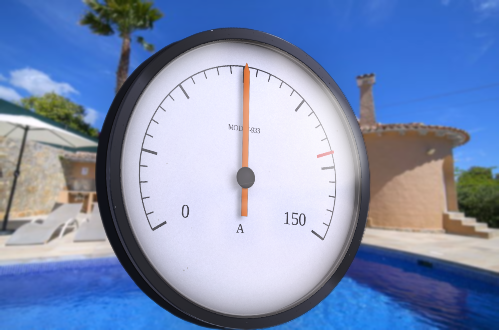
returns 75A
